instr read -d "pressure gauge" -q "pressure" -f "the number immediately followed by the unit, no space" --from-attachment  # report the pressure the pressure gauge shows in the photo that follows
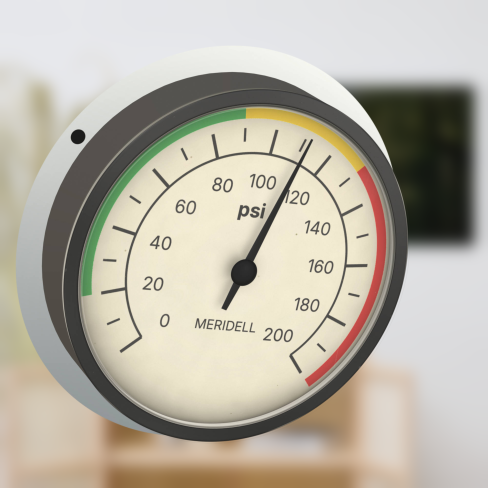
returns 110psi
